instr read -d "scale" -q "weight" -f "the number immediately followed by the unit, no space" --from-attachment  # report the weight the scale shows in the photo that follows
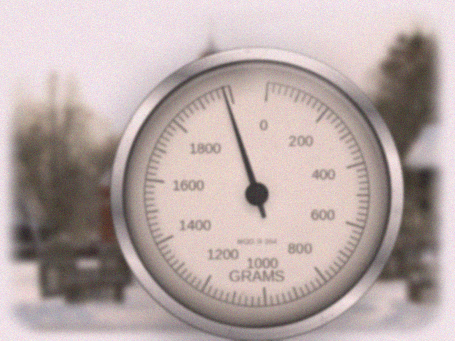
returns 1980g
